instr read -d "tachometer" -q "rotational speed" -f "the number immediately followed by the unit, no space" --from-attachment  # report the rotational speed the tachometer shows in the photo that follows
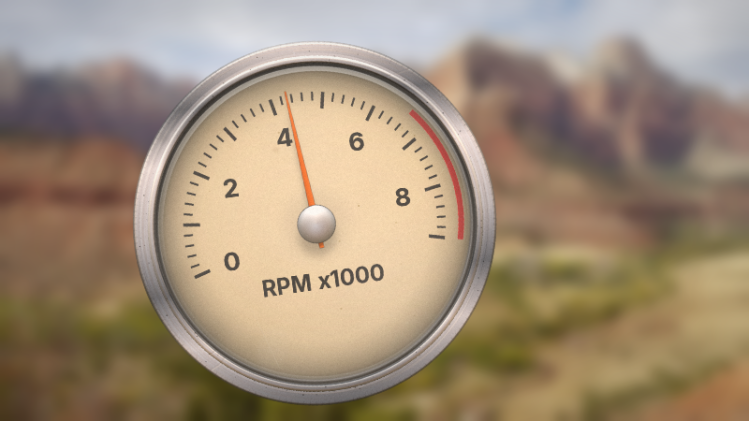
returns 4300rpm
